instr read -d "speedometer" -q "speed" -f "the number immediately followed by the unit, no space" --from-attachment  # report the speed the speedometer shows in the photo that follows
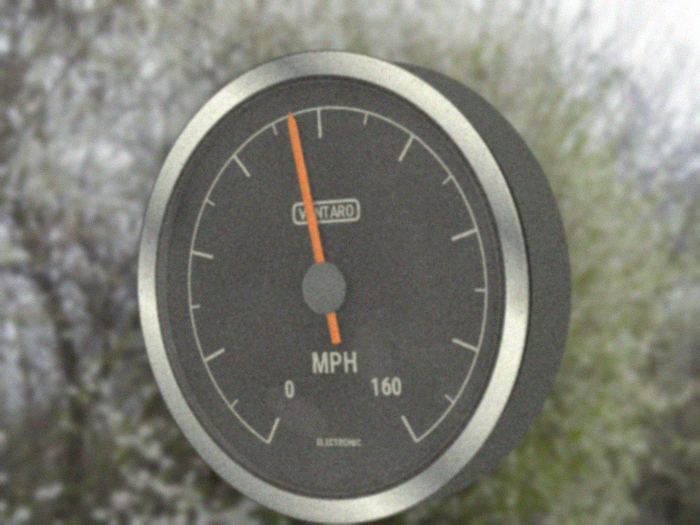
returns 75mph
